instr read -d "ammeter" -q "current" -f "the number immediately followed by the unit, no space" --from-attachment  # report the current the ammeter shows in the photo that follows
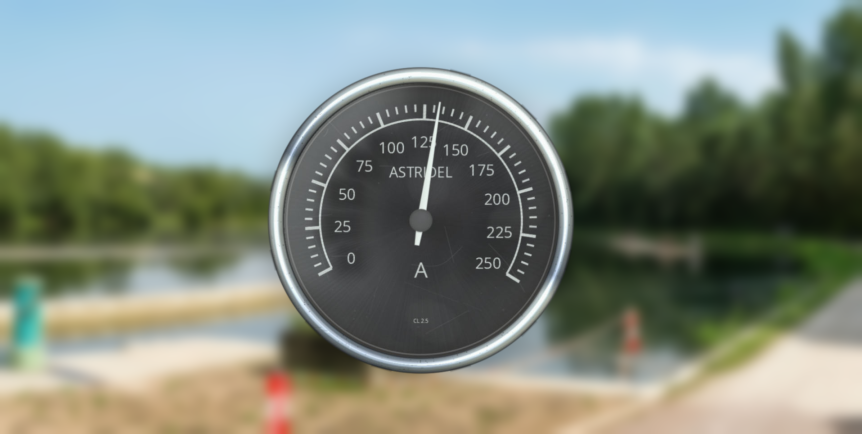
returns 132.5A
